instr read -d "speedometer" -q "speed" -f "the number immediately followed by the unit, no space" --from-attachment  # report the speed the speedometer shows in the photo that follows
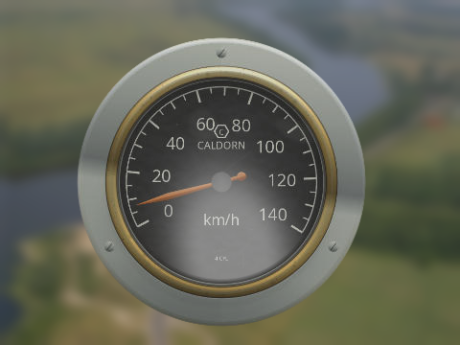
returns 7.5km/h
